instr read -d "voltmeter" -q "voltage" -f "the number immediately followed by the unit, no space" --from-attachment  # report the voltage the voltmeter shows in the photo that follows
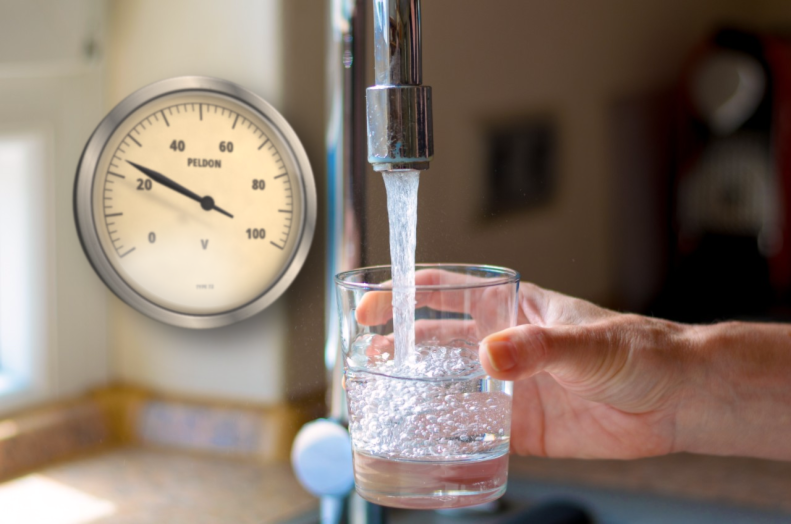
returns 24V
